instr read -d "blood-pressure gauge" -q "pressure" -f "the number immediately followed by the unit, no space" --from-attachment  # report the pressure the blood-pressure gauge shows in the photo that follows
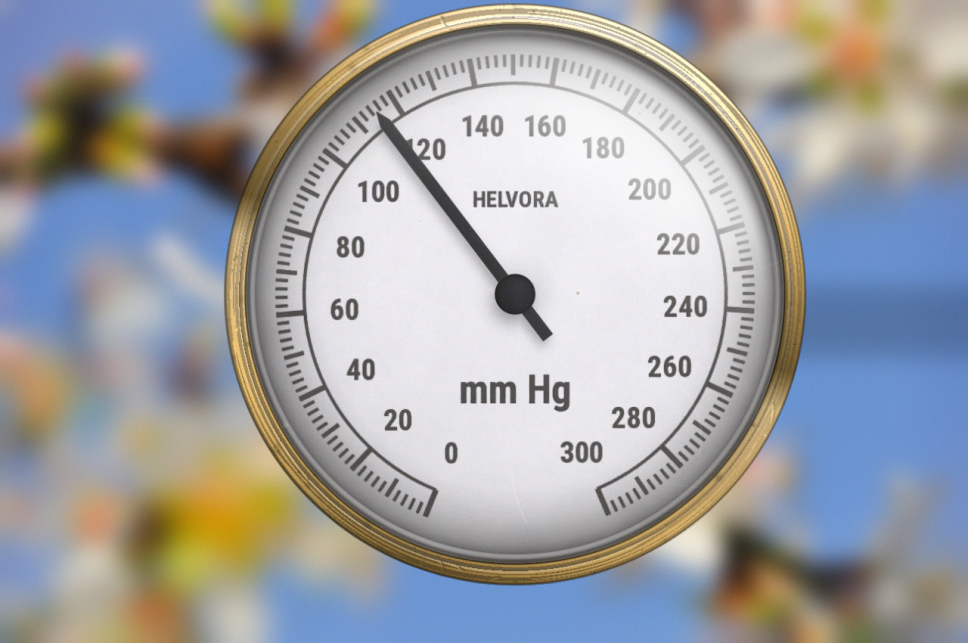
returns 115mmHg
